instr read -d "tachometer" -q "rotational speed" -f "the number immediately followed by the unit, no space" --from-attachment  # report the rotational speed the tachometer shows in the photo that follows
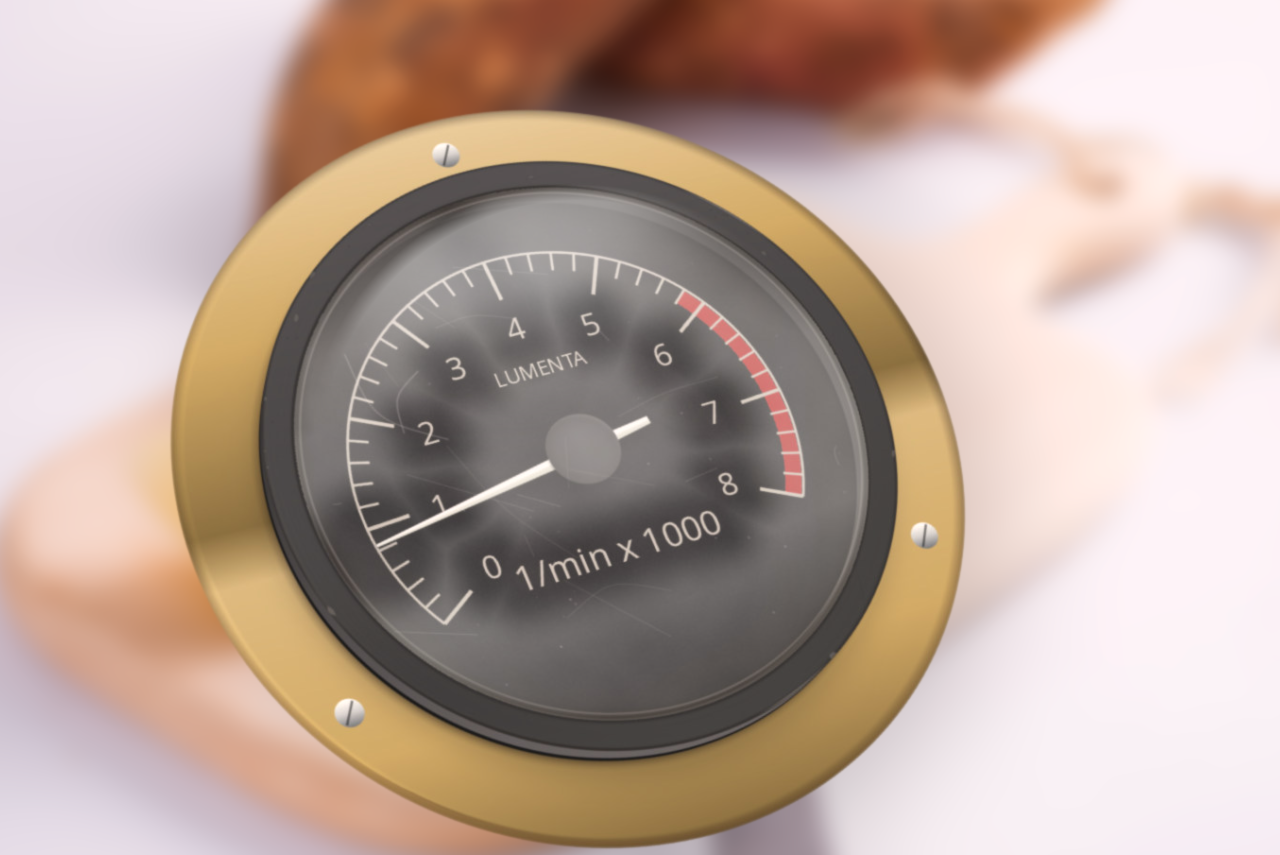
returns 800rpm
